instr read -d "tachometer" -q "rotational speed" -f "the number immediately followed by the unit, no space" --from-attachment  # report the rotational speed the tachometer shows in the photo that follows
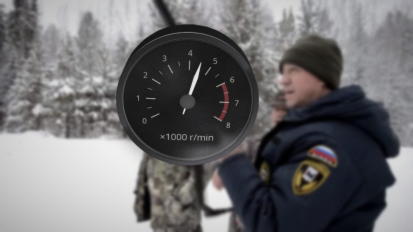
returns 4500rpm
